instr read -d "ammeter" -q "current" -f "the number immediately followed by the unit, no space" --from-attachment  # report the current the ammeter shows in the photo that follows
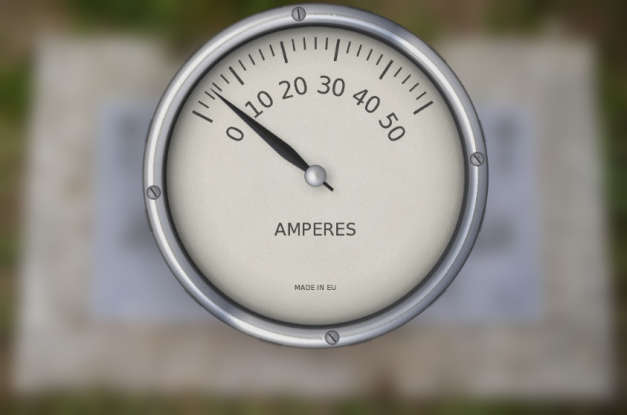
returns 5A
